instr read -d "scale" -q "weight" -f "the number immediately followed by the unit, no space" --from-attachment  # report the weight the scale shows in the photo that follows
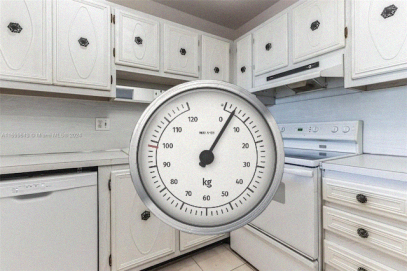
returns 4kg
